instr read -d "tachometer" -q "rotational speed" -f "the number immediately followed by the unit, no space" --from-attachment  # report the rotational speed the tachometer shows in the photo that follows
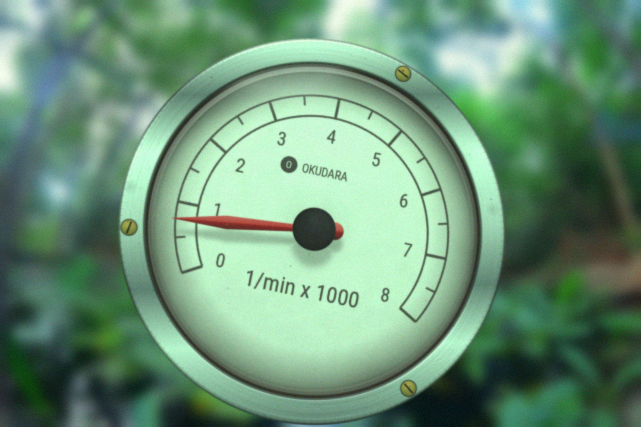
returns 750rpm
